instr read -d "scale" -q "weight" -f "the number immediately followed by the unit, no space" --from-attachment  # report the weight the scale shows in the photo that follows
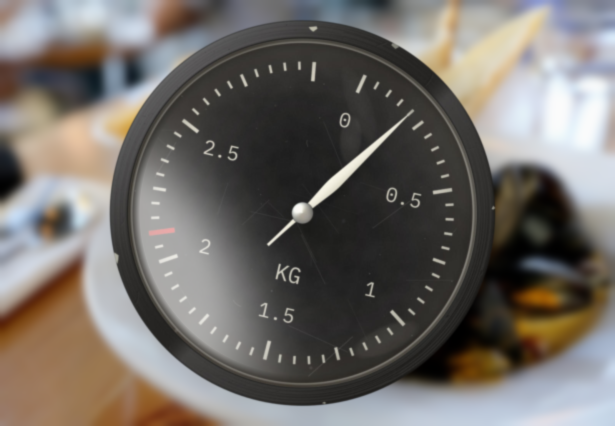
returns 0.2kg
